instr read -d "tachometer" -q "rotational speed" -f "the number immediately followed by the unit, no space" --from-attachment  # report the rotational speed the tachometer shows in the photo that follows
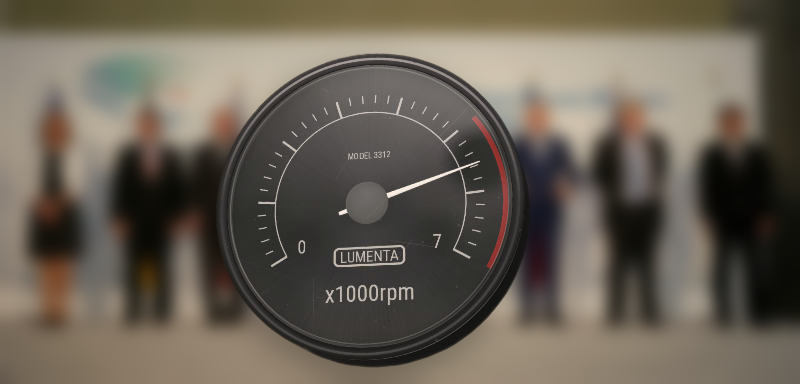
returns 5600rpm
